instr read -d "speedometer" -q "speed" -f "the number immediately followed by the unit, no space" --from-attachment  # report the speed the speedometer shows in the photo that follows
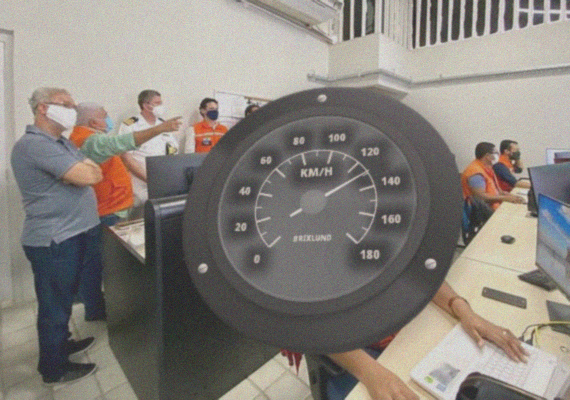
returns 130km/h
